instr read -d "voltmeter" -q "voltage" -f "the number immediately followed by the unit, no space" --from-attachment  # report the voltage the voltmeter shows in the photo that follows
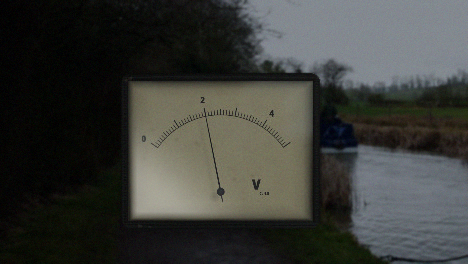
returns 2V
